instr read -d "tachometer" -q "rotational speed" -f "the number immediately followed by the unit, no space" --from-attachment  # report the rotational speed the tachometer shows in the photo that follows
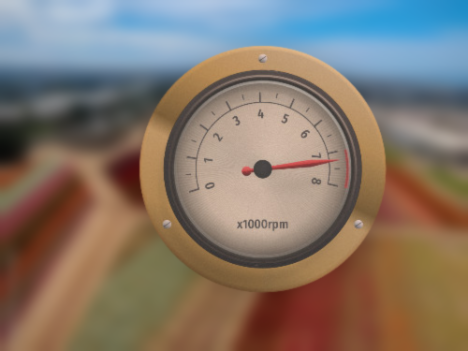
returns 7250rpm
